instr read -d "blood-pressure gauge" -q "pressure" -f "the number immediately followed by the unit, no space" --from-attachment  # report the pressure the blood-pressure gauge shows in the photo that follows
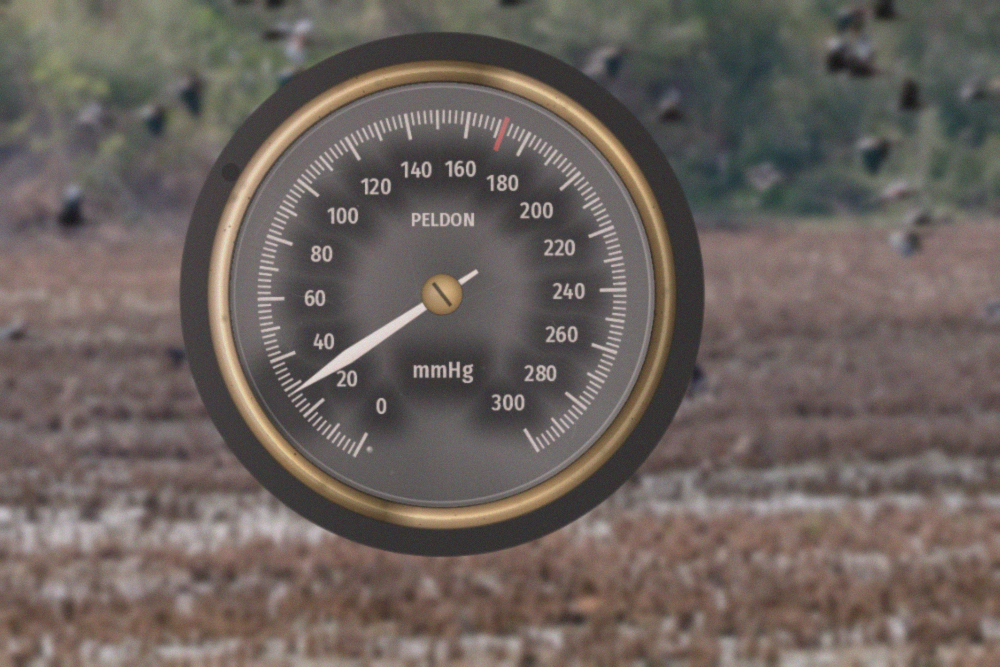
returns 28mmHg
